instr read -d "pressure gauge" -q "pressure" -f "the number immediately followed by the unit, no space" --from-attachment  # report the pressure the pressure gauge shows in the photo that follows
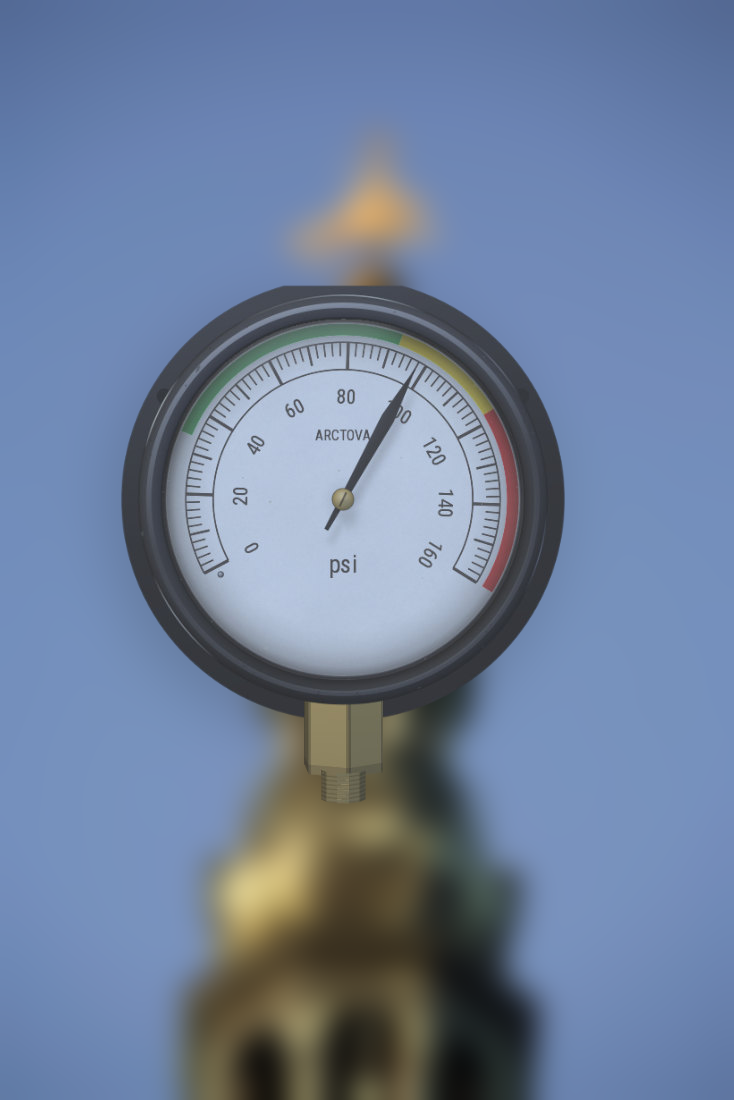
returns 98psi
